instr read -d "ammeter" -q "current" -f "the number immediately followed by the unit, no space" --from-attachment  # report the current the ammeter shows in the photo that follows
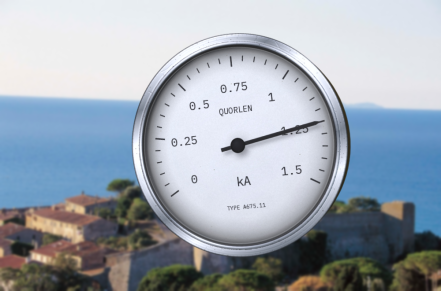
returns 1.25kA
